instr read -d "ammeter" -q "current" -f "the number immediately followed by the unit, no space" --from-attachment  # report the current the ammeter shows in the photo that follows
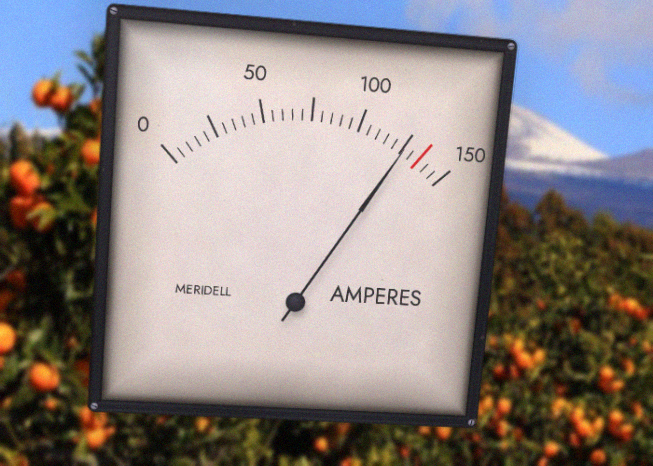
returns 125A
